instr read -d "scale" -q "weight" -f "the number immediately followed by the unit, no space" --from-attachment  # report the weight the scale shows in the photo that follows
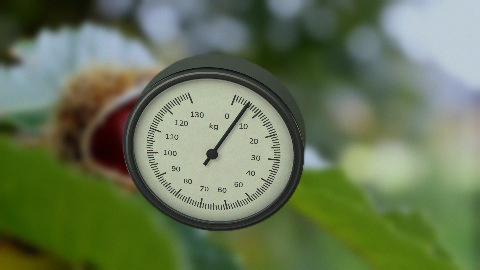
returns 5kg
